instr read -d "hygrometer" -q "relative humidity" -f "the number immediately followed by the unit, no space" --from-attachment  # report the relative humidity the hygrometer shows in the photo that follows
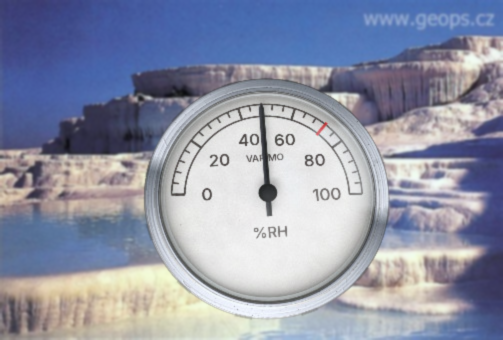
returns 48%
